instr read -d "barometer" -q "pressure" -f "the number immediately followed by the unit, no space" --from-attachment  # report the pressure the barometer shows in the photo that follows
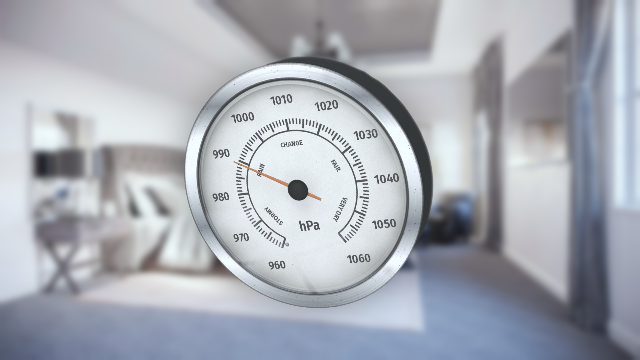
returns 990hPa
